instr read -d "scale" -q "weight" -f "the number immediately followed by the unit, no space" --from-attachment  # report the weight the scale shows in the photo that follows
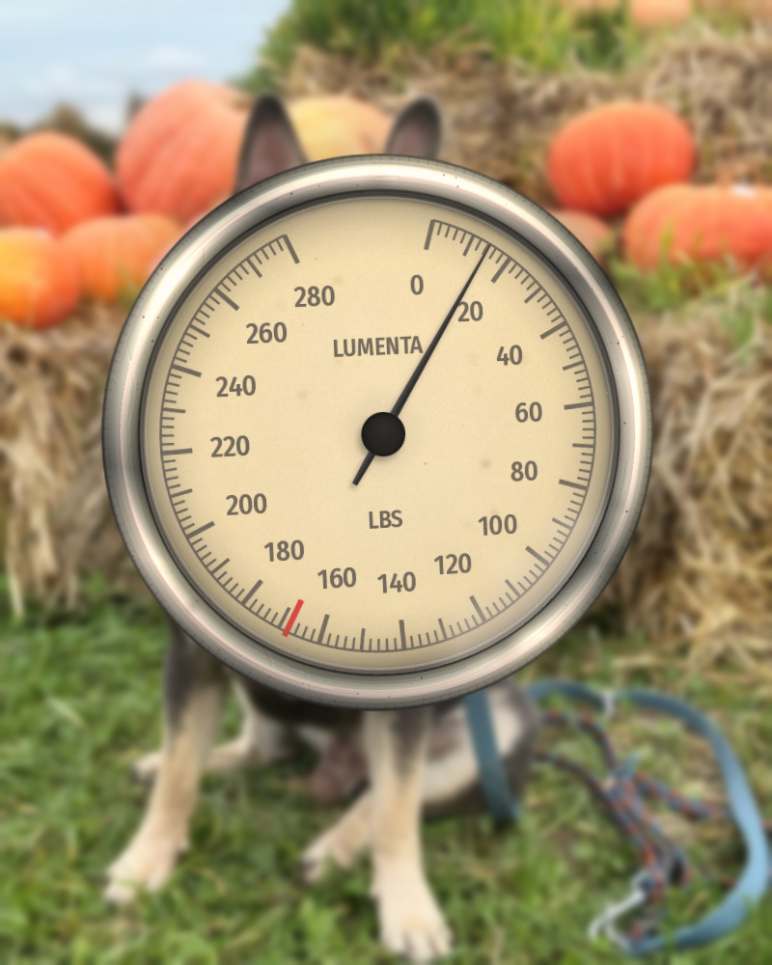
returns 14lb
